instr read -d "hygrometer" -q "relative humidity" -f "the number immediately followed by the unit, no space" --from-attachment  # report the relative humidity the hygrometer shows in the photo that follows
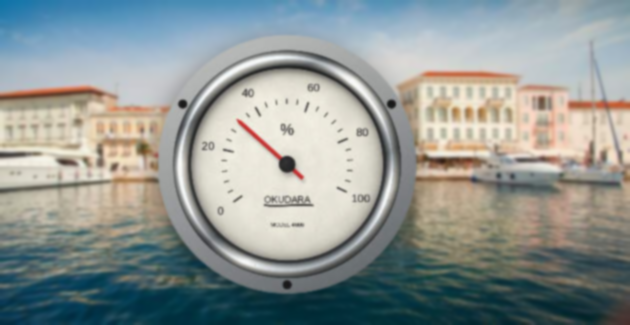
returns 32%
